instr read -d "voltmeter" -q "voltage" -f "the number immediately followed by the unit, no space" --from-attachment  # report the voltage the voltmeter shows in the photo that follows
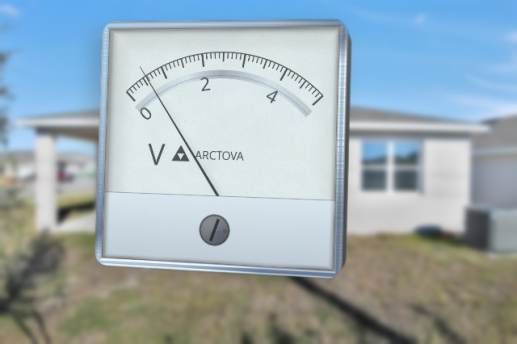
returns 0.6V
